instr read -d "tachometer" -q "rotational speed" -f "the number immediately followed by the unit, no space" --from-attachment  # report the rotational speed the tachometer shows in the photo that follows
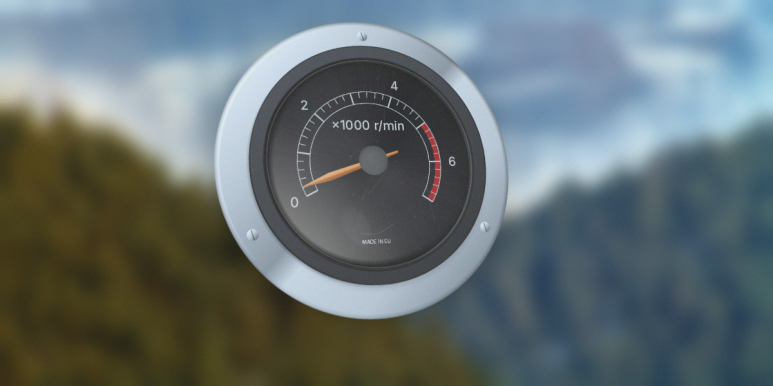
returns 200rpm
